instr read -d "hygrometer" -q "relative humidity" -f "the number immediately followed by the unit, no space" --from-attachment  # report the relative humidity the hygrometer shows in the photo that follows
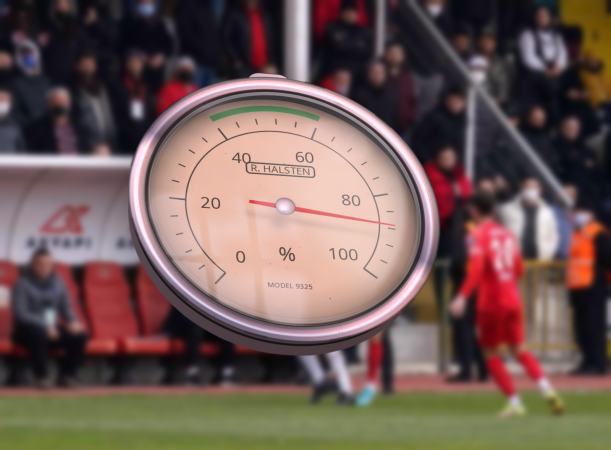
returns 88%
